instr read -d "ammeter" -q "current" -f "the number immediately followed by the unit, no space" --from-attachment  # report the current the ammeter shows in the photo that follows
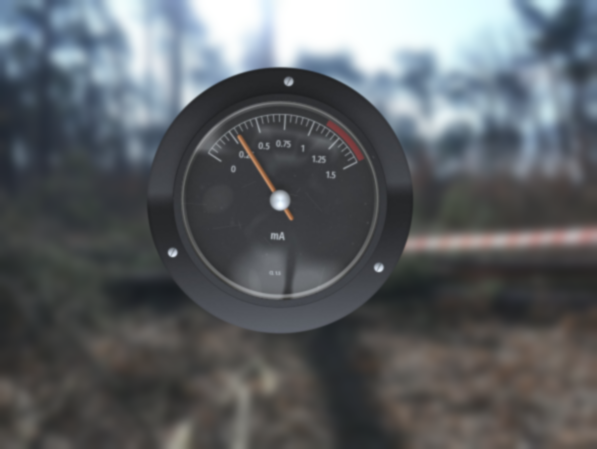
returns 0.3mA
